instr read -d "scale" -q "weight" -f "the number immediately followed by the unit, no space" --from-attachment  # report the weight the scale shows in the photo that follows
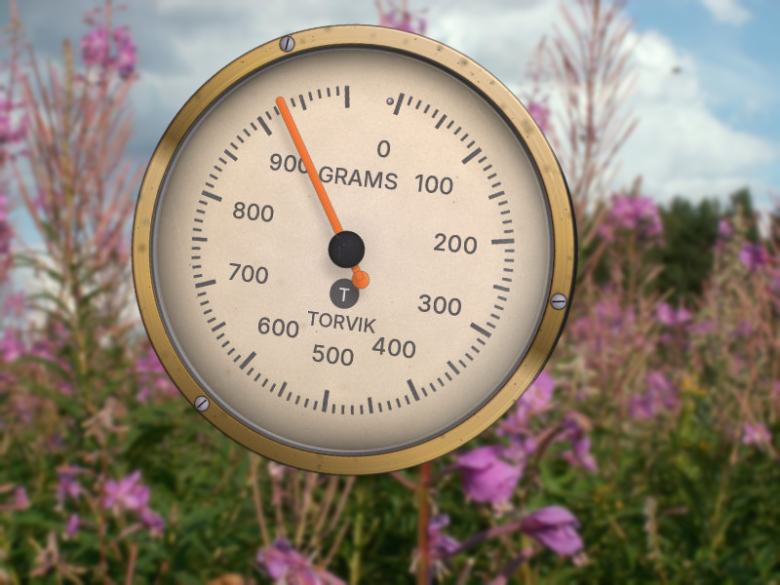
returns 930g
